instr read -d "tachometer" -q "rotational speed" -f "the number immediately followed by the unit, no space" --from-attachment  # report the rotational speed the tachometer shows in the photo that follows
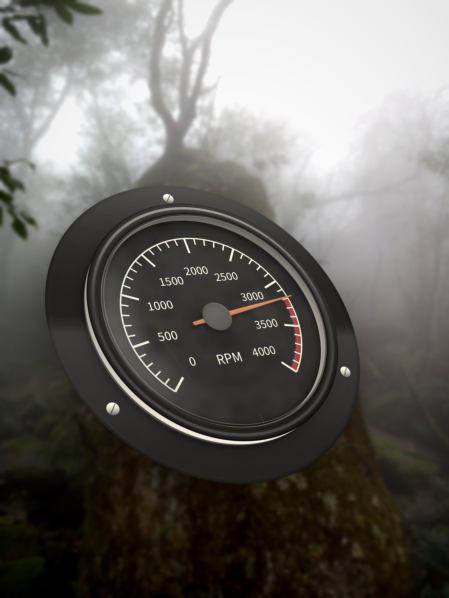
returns 3200rpm
